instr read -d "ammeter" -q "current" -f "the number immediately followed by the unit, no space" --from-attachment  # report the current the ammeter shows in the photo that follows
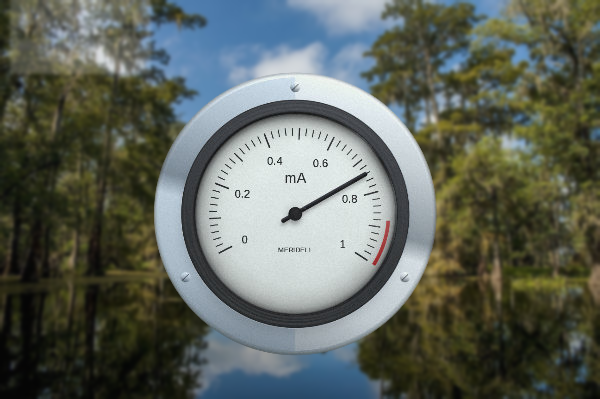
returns 0.74mA
